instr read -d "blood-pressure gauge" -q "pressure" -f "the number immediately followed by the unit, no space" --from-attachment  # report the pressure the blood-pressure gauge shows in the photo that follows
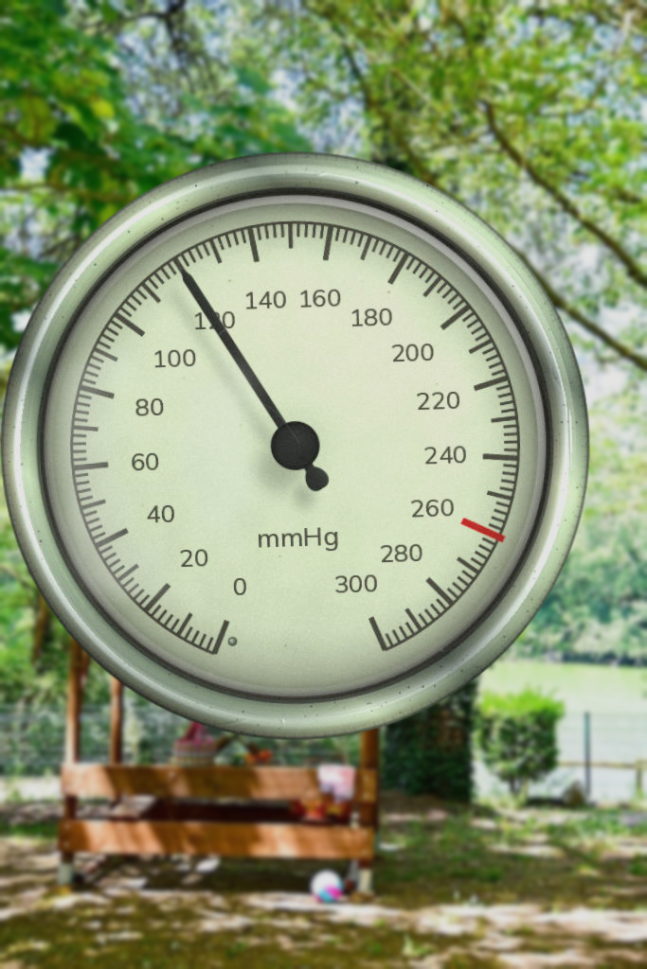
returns 120mmHg
